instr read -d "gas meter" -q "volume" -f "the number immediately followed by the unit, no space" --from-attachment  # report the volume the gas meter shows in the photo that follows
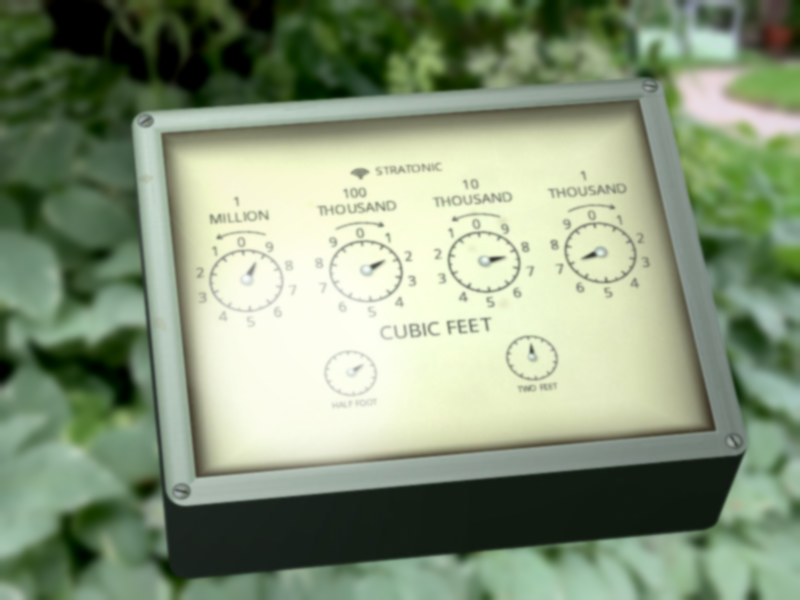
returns 917700ft³
